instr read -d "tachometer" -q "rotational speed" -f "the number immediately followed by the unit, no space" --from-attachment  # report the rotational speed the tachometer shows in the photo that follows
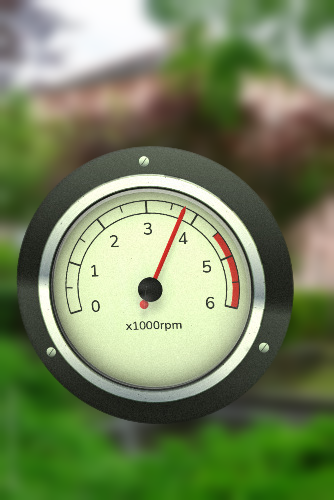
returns 3750rpm
